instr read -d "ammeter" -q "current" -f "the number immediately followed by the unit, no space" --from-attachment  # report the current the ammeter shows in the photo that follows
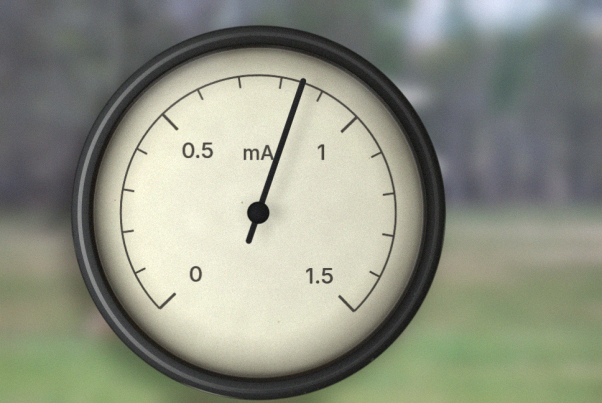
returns 0.85mA
